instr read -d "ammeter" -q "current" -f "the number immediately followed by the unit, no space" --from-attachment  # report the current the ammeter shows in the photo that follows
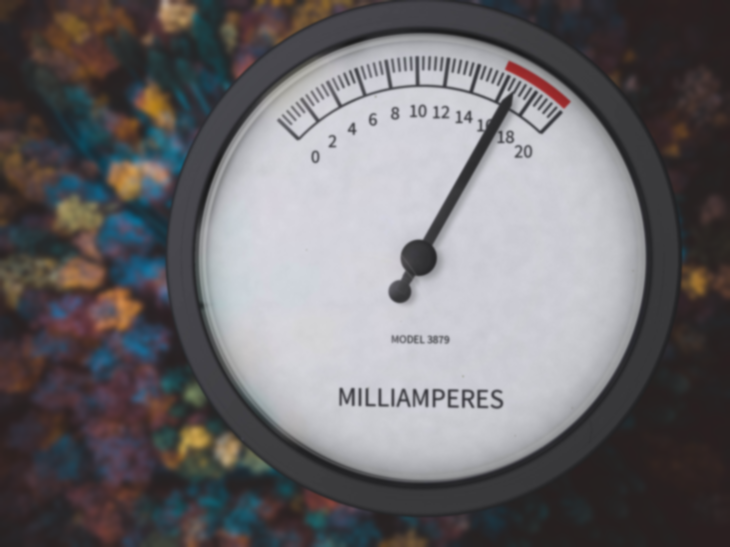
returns 16.8mA
